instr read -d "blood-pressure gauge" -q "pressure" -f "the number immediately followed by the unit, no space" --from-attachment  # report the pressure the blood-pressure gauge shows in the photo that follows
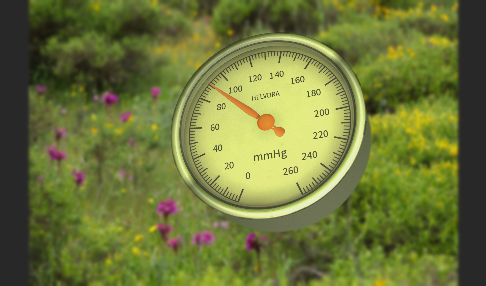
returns 90mmHg
